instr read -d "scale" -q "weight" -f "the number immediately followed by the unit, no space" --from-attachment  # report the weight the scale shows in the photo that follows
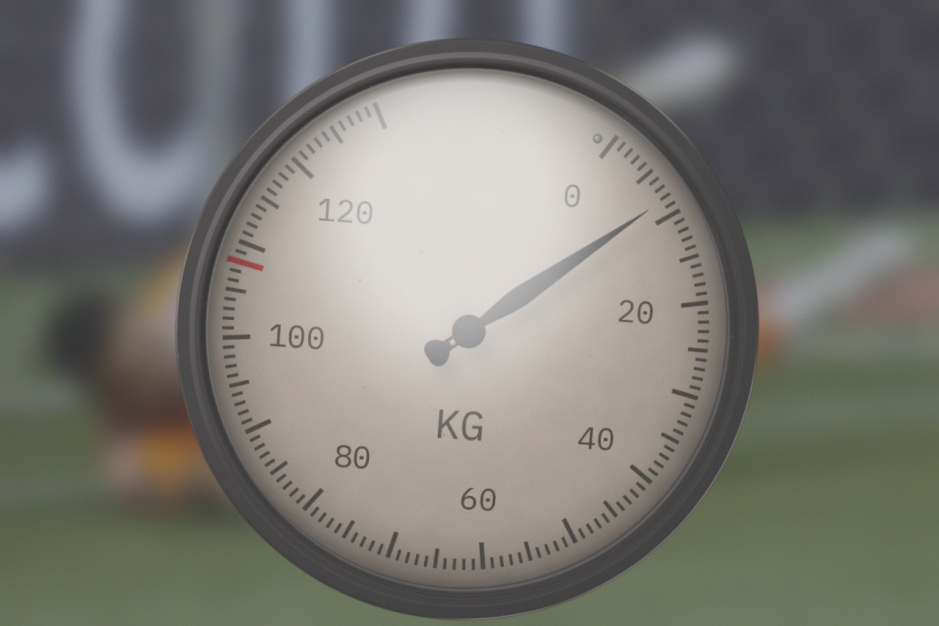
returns 8kg
